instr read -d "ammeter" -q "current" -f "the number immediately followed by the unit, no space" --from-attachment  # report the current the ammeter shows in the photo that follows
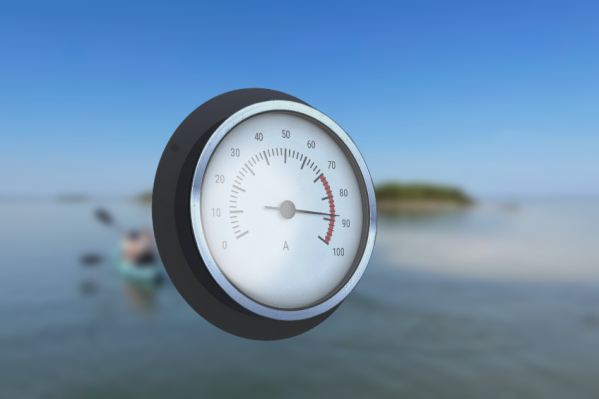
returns 88A
